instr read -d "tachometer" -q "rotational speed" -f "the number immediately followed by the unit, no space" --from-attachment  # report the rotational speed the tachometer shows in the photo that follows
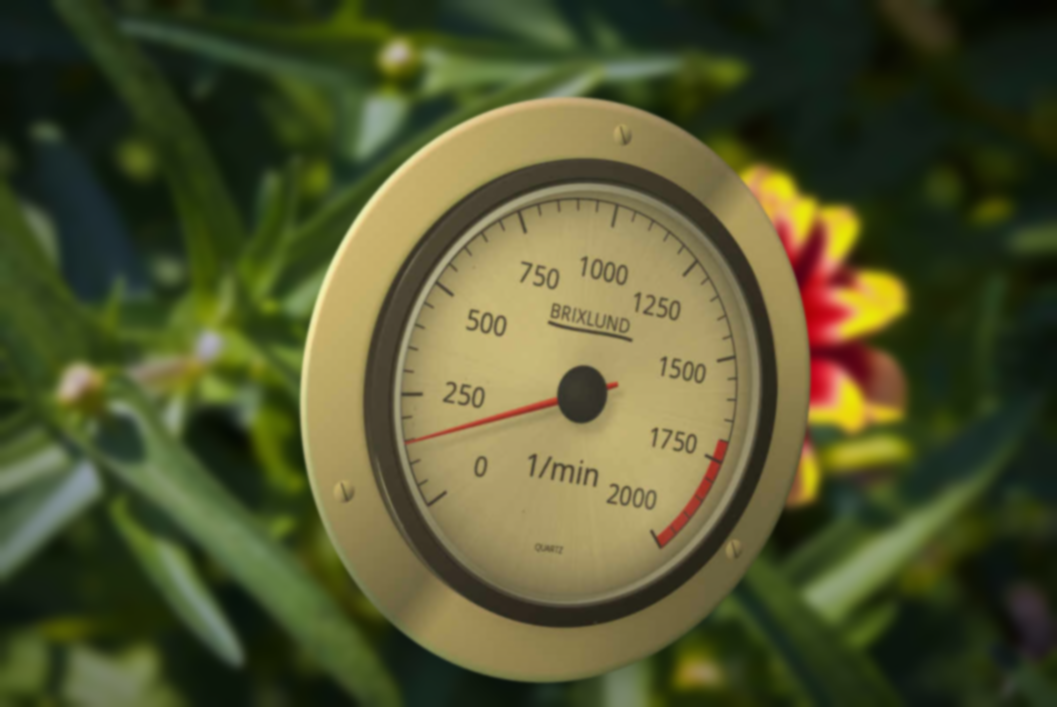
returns 150rpm
